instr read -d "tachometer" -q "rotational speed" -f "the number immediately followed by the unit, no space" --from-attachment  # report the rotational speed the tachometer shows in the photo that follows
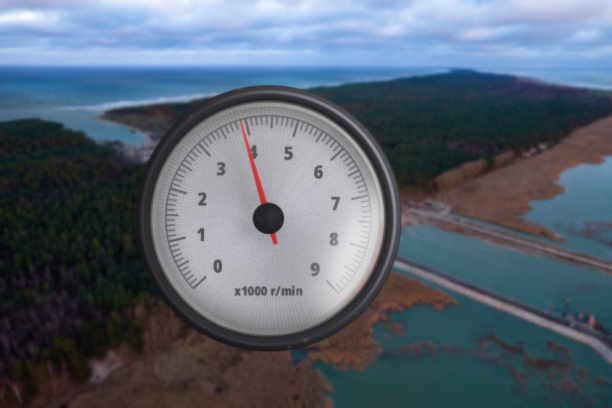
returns 3900rpm
